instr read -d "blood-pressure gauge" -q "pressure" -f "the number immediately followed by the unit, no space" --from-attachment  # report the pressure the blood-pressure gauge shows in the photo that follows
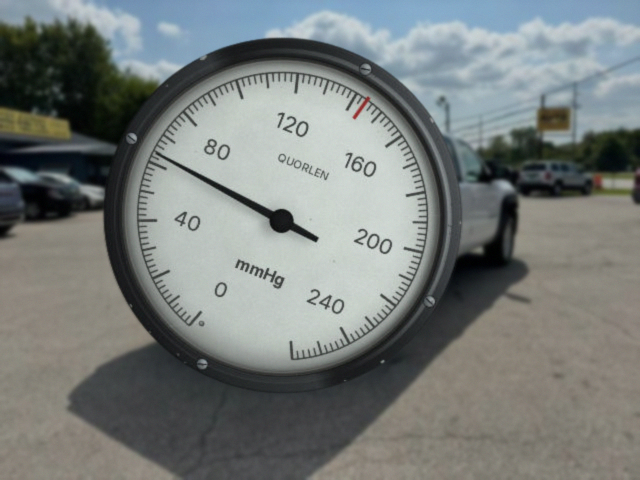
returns 64mmHg
